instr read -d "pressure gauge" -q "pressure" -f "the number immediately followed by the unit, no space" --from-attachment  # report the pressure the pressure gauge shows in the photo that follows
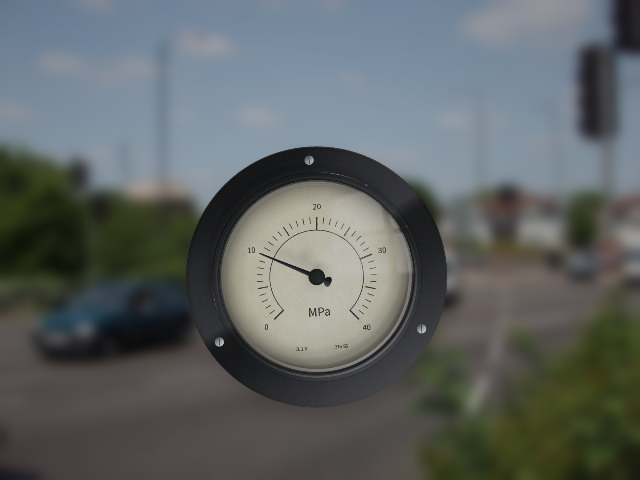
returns 10MPa
